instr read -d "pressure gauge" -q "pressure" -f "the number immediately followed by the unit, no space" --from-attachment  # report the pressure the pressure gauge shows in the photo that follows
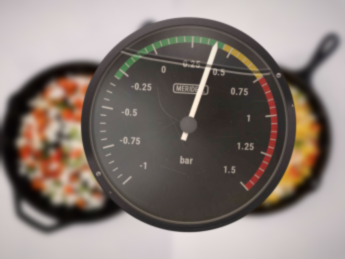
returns 0.4bar
